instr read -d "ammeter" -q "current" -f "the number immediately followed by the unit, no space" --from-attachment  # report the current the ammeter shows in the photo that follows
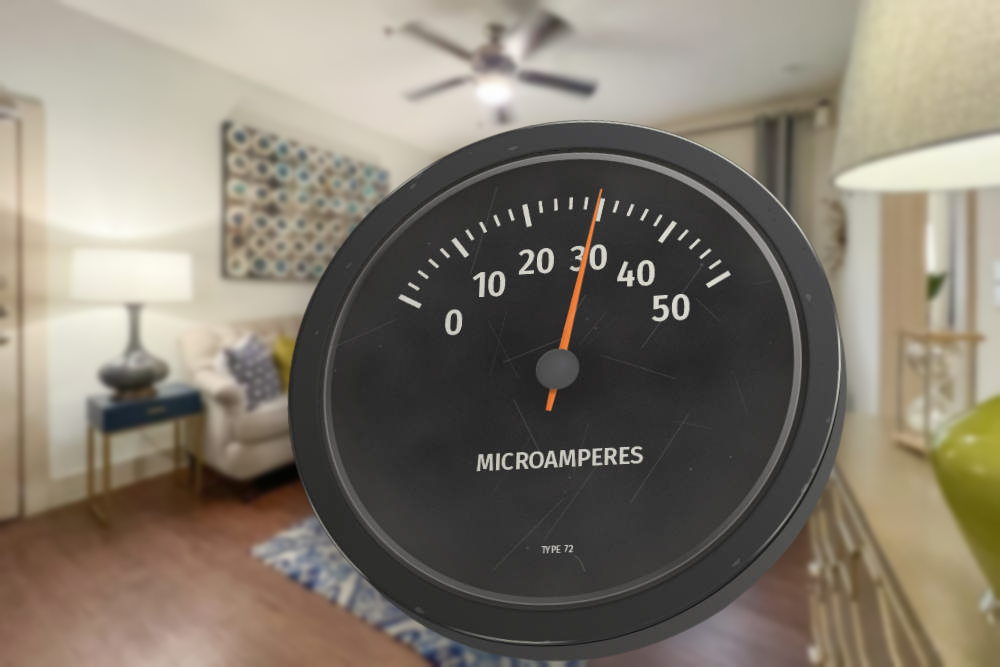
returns 30µA
